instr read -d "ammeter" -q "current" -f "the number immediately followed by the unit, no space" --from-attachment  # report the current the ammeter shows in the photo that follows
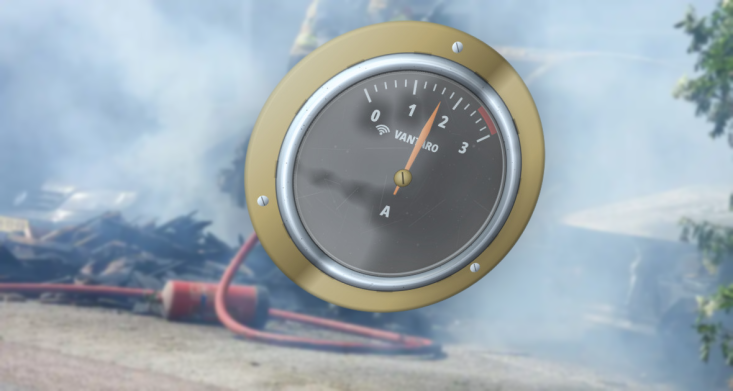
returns 1.6A
